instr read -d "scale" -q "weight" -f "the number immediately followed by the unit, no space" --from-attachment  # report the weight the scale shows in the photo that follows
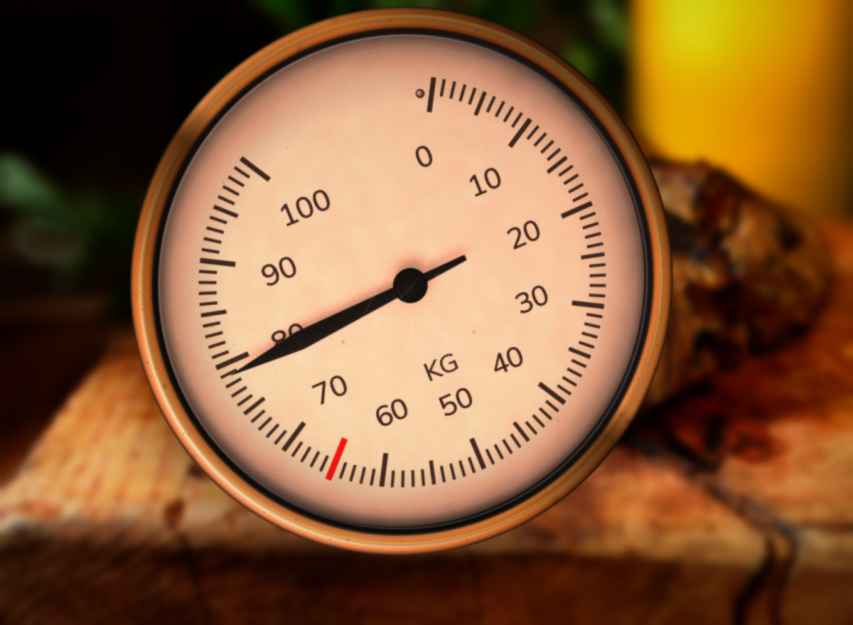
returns 79kg
